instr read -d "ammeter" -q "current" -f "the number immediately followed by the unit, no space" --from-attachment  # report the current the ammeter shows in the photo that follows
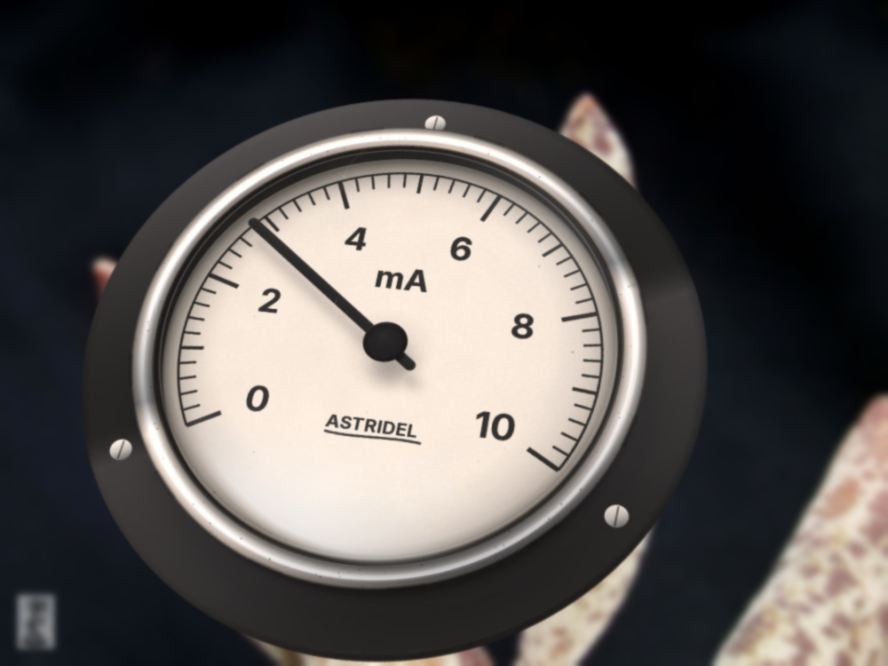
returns 2.8mA
